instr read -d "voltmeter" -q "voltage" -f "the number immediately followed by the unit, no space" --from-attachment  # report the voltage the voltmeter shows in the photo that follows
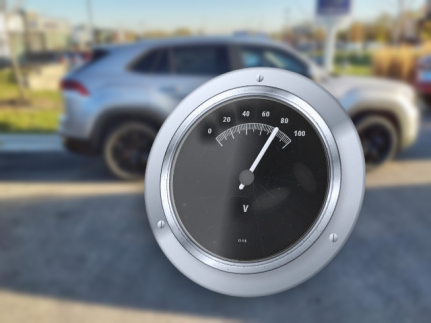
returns 80V
